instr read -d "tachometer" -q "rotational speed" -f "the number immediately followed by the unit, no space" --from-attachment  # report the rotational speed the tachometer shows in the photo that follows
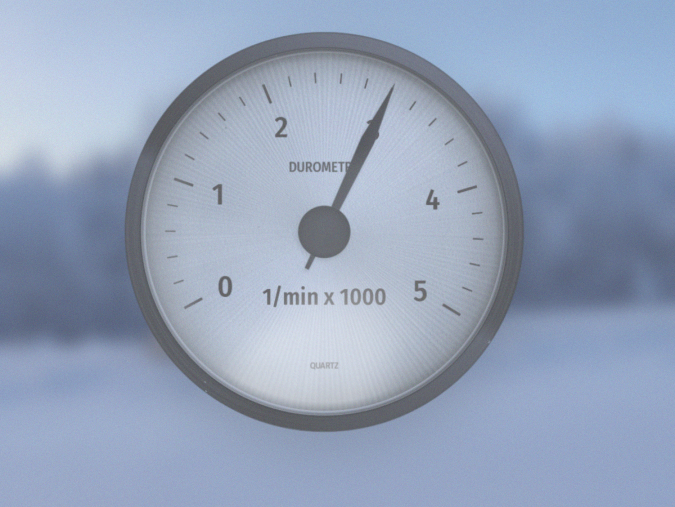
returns 3000rpm
